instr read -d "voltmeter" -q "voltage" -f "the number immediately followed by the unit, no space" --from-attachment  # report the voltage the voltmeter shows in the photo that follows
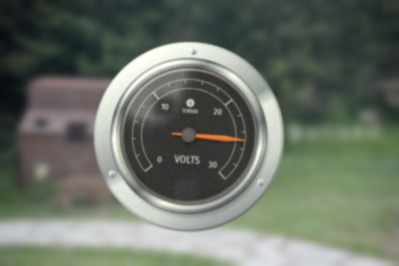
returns 25V
